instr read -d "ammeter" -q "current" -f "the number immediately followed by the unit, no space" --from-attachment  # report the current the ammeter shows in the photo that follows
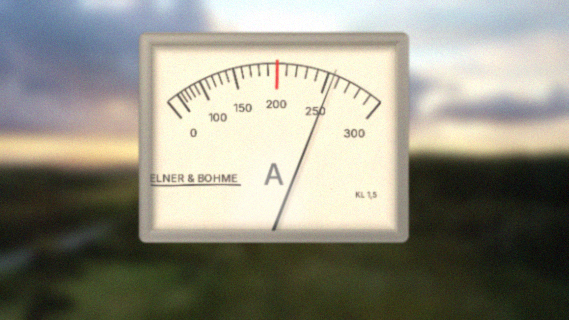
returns 255A
